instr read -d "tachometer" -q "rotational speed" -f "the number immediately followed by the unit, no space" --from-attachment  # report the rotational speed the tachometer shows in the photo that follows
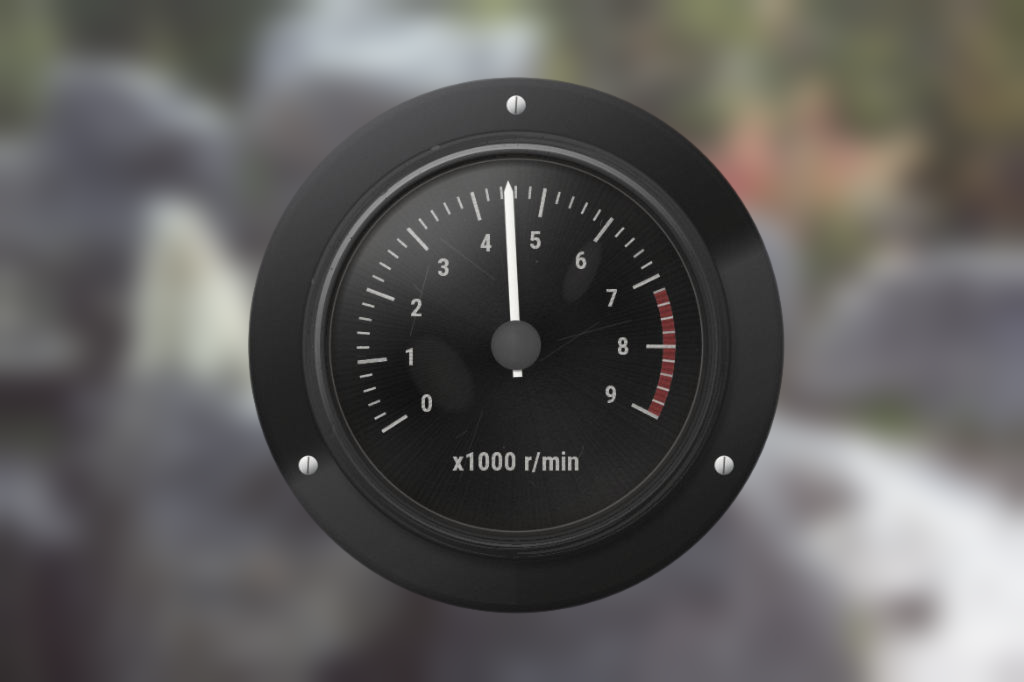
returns 4500rpm
